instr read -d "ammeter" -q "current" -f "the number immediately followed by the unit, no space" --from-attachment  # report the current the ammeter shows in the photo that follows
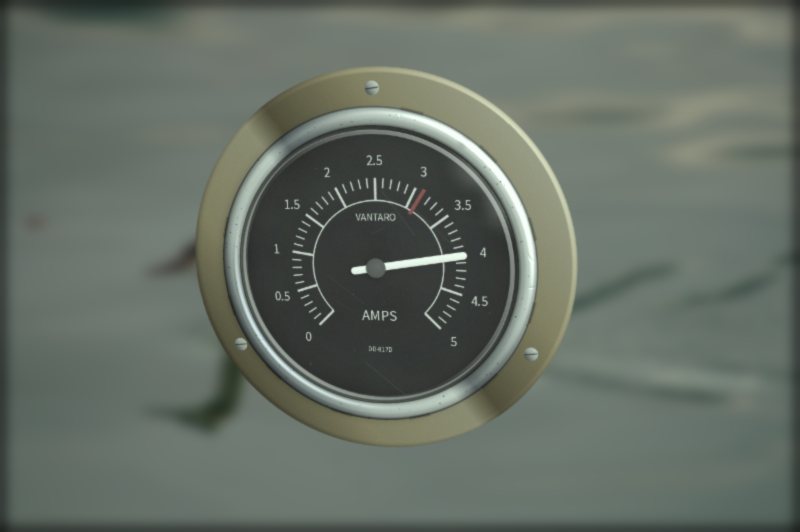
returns 4A
